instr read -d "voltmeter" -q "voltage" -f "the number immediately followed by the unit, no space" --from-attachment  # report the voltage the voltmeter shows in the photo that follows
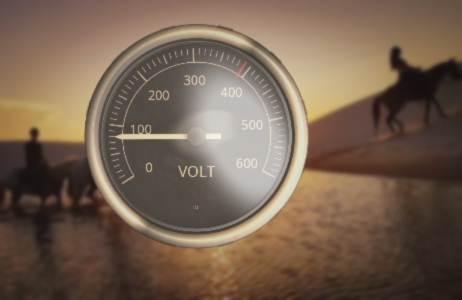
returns 80V
